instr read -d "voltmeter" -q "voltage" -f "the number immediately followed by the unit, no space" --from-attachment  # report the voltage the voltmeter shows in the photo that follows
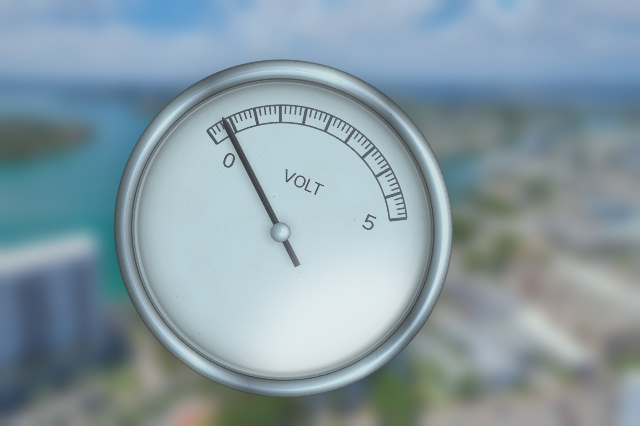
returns 0.4V
